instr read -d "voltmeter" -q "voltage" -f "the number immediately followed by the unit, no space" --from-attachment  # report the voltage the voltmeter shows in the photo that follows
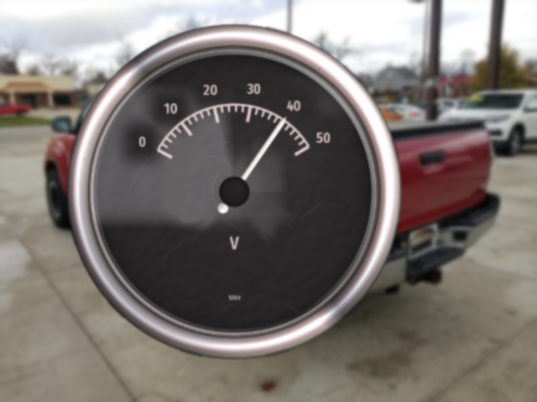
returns 40V
